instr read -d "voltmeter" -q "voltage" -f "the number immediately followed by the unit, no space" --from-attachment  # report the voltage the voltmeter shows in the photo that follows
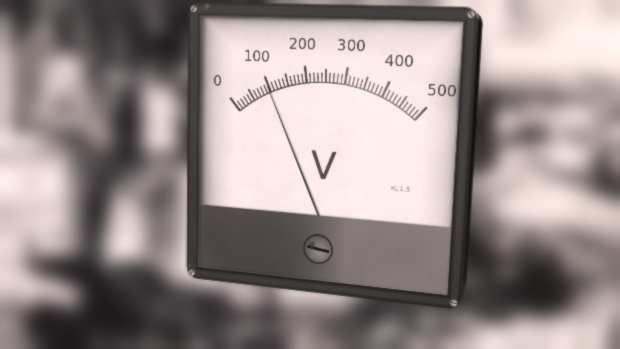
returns 100V
